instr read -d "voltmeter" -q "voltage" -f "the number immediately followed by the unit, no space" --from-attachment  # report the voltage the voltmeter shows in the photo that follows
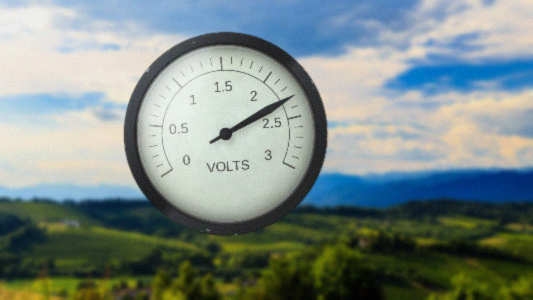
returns 2.3V
